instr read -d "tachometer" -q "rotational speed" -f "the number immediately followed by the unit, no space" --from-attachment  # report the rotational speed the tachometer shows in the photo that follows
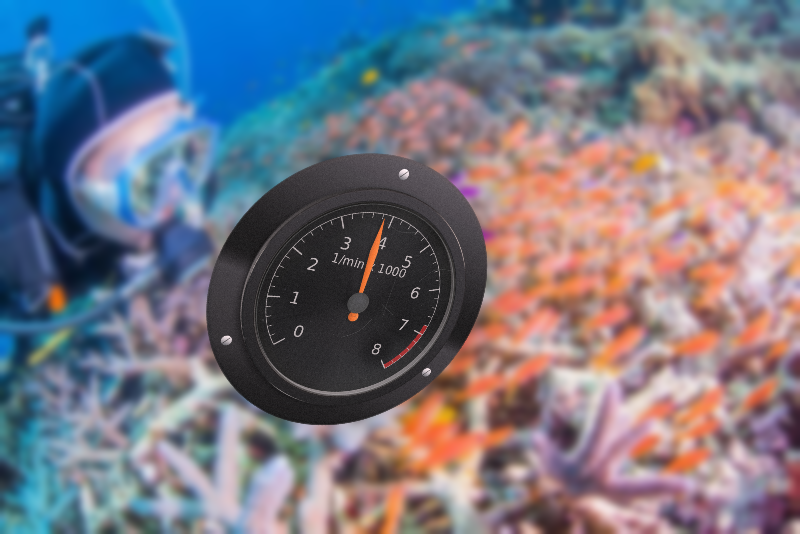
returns 3800rpm
